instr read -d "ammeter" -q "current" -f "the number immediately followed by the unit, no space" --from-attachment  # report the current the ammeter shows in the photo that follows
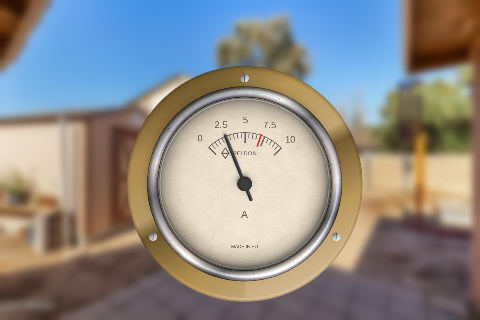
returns 2.5A
